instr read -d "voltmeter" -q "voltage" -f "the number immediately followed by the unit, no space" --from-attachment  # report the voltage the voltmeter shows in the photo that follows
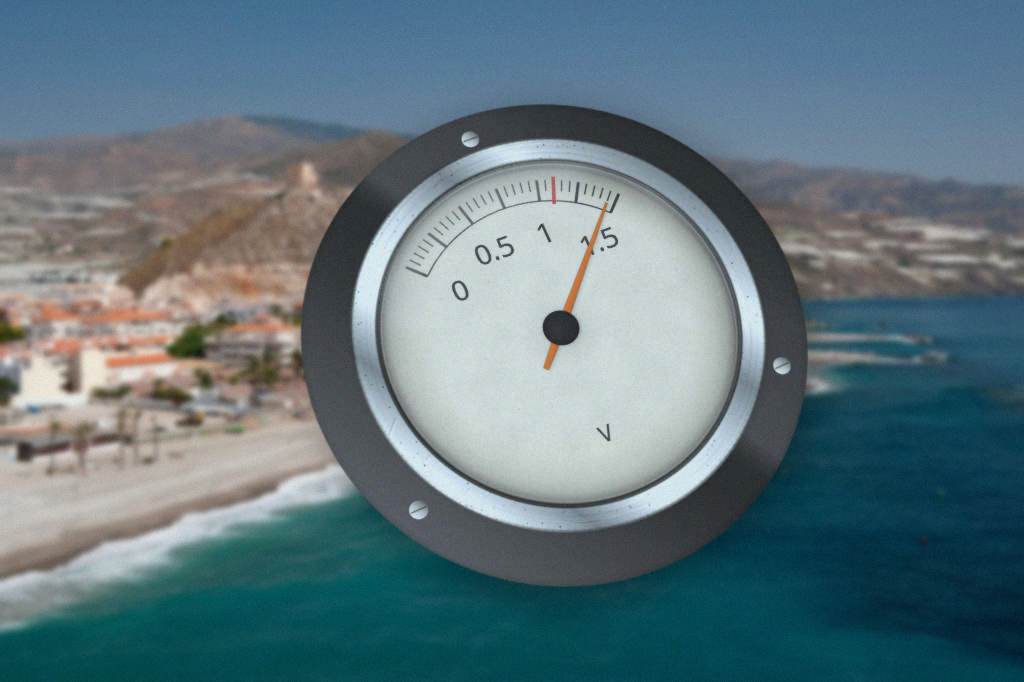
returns 1.45V
